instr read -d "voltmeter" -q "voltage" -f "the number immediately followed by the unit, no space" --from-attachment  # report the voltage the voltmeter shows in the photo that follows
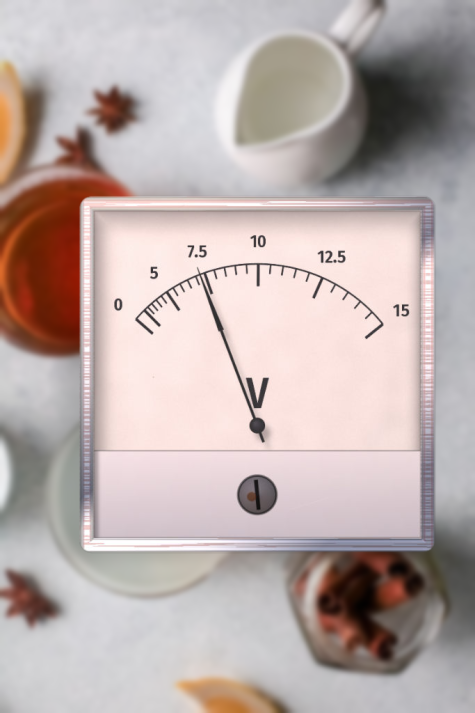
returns 7.25V
